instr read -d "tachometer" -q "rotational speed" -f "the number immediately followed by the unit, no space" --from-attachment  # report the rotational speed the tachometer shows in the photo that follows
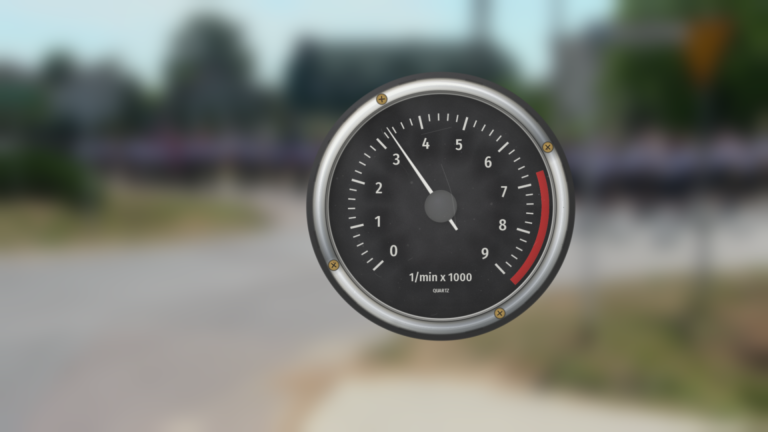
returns 3300rpm
